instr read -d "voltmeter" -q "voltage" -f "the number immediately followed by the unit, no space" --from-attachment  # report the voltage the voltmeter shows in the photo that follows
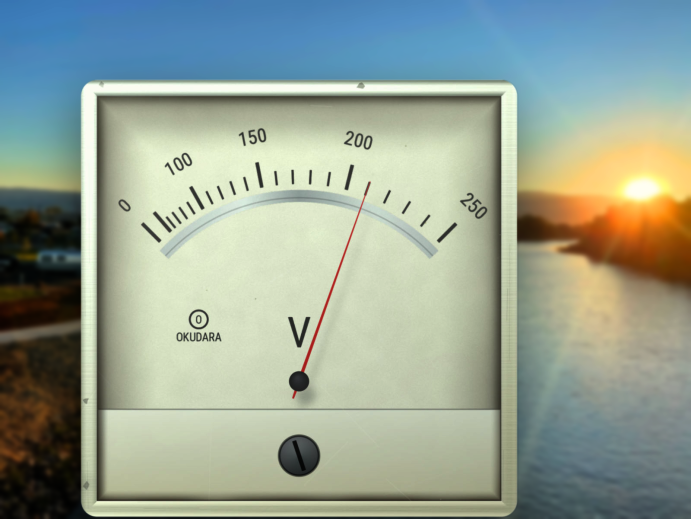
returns 210V
